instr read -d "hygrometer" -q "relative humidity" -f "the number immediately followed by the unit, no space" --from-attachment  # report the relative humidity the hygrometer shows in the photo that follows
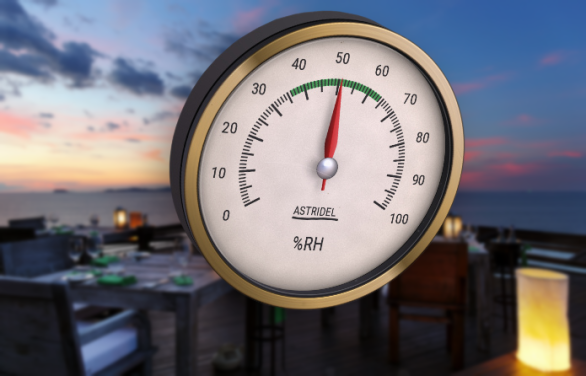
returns 50%
